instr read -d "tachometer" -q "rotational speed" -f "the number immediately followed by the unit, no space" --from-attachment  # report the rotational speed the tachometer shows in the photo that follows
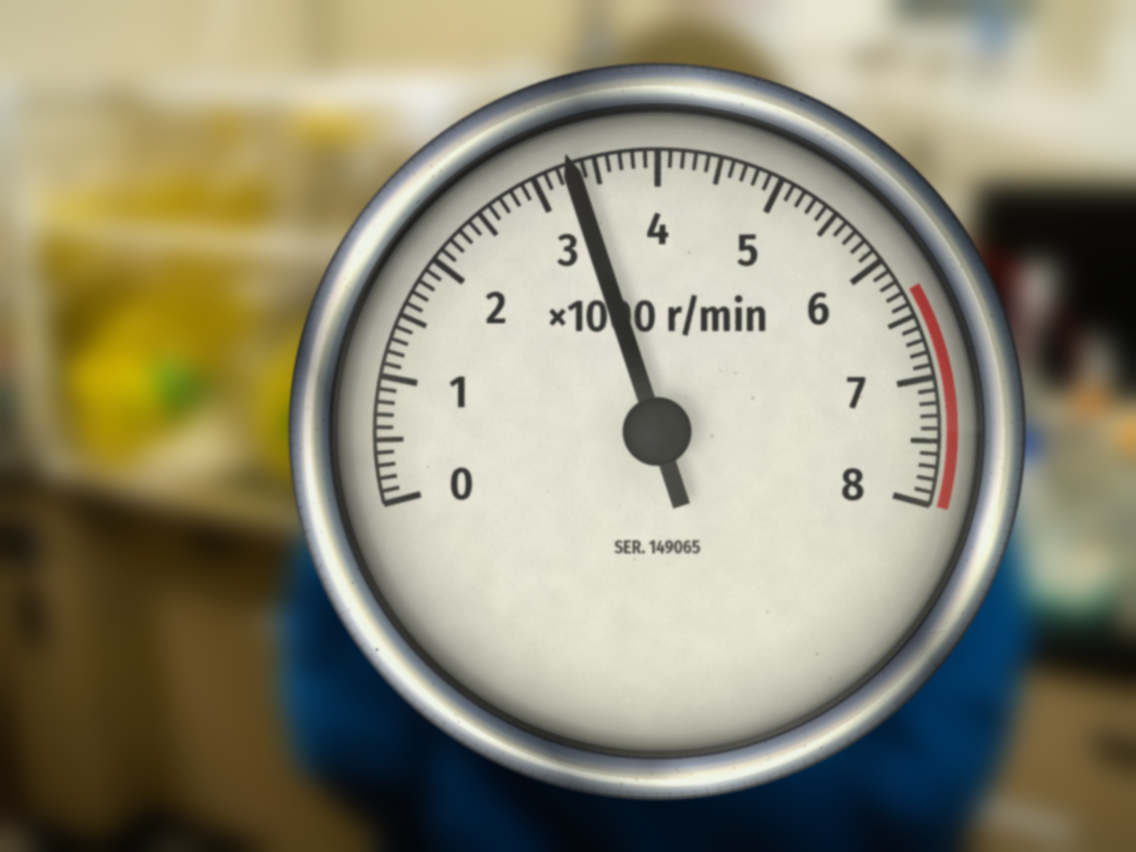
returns 3300rpm
